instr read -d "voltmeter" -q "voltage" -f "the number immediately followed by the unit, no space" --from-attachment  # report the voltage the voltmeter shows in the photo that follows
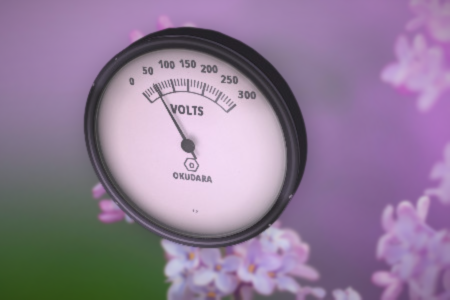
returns 50V
